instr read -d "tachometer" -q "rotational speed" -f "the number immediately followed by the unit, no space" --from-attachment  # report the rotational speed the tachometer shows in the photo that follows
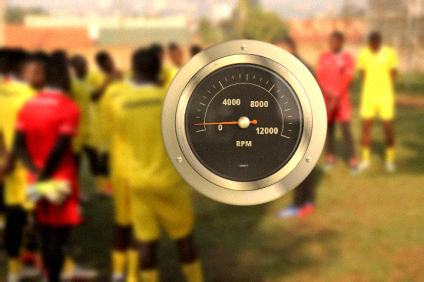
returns 500rpm
